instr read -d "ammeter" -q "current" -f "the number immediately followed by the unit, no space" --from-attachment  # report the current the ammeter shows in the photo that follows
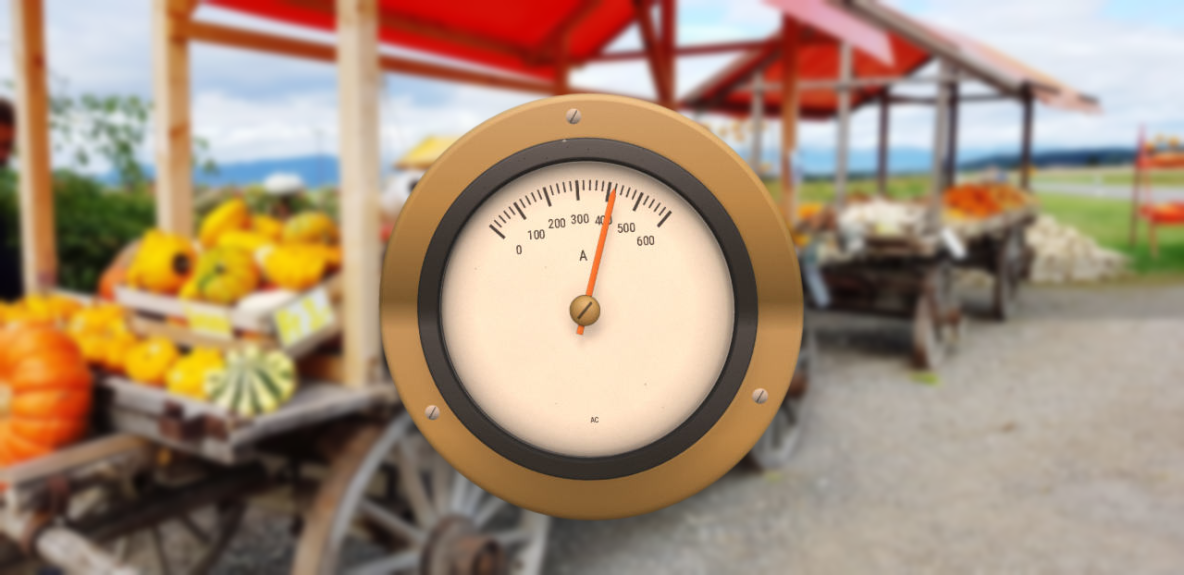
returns 420A
